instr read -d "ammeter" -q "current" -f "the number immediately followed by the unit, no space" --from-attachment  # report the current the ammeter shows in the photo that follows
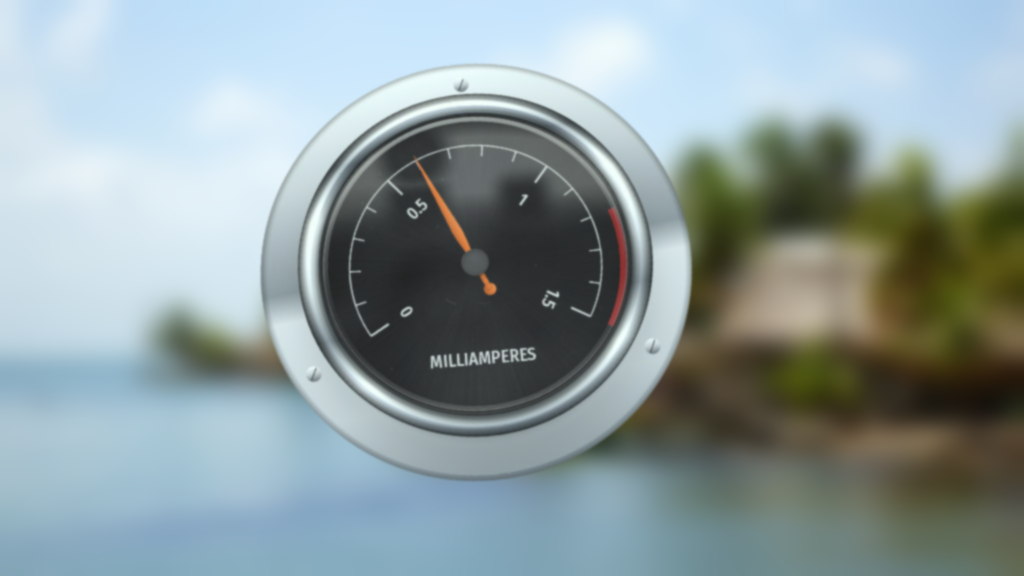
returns 0.6mA
